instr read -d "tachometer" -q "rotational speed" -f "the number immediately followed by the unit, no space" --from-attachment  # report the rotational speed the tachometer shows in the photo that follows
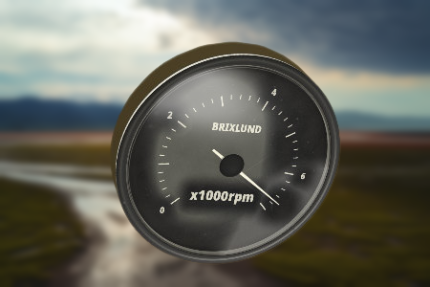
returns 6700rpm
